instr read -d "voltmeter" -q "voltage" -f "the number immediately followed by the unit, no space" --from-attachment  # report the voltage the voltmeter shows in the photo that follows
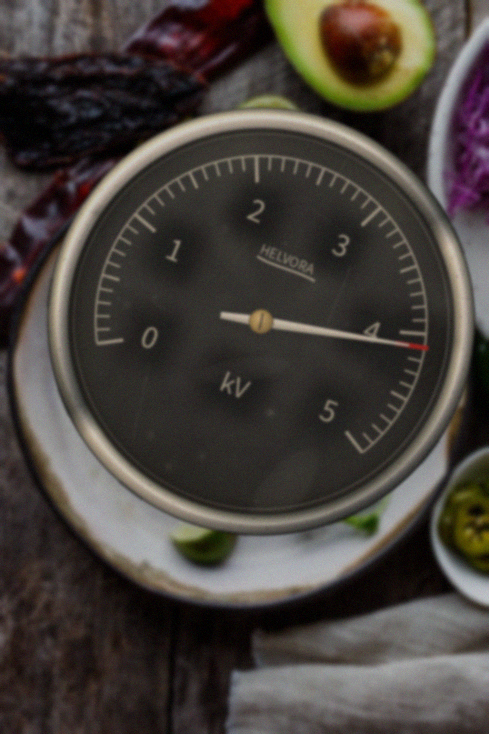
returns 4.1kV
